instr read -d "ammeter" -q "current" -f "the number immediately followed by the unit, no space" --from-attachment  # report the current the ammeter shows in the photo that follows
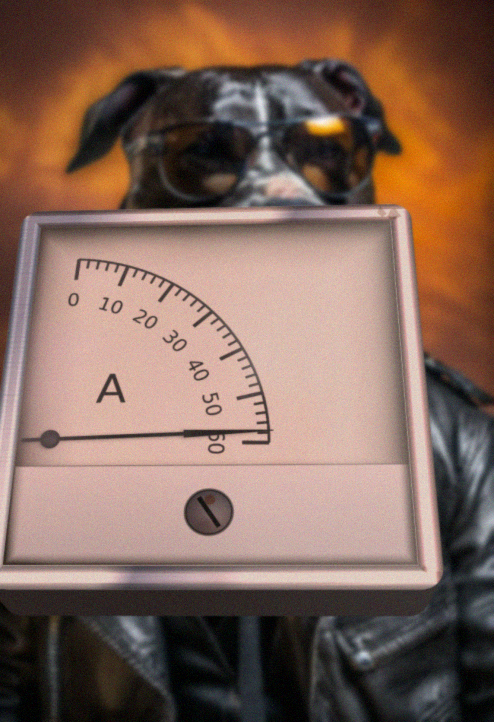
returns 58A
